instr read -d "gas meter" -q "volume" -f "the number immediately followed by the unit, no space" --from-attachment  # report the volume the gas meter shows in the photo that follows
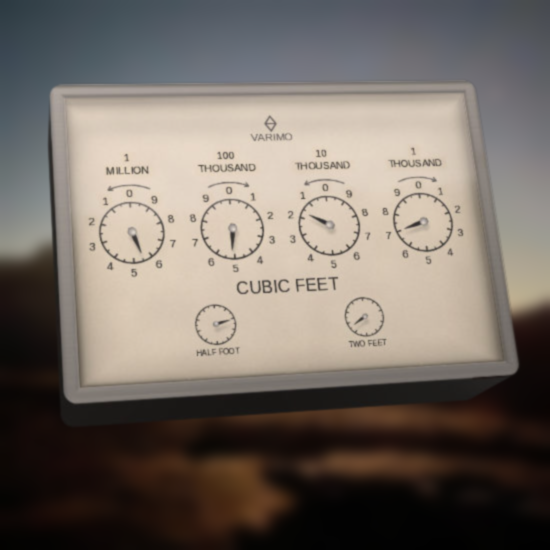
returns 551700ft³
